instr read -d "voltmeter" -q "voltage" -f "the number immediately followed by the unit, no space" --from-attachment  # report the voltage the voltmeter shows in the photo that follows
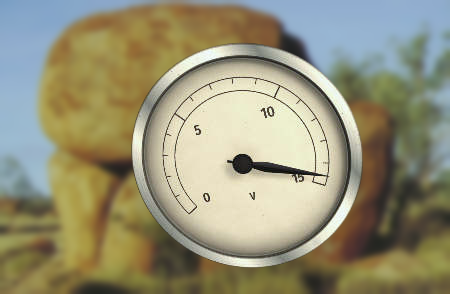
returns 14.5V
